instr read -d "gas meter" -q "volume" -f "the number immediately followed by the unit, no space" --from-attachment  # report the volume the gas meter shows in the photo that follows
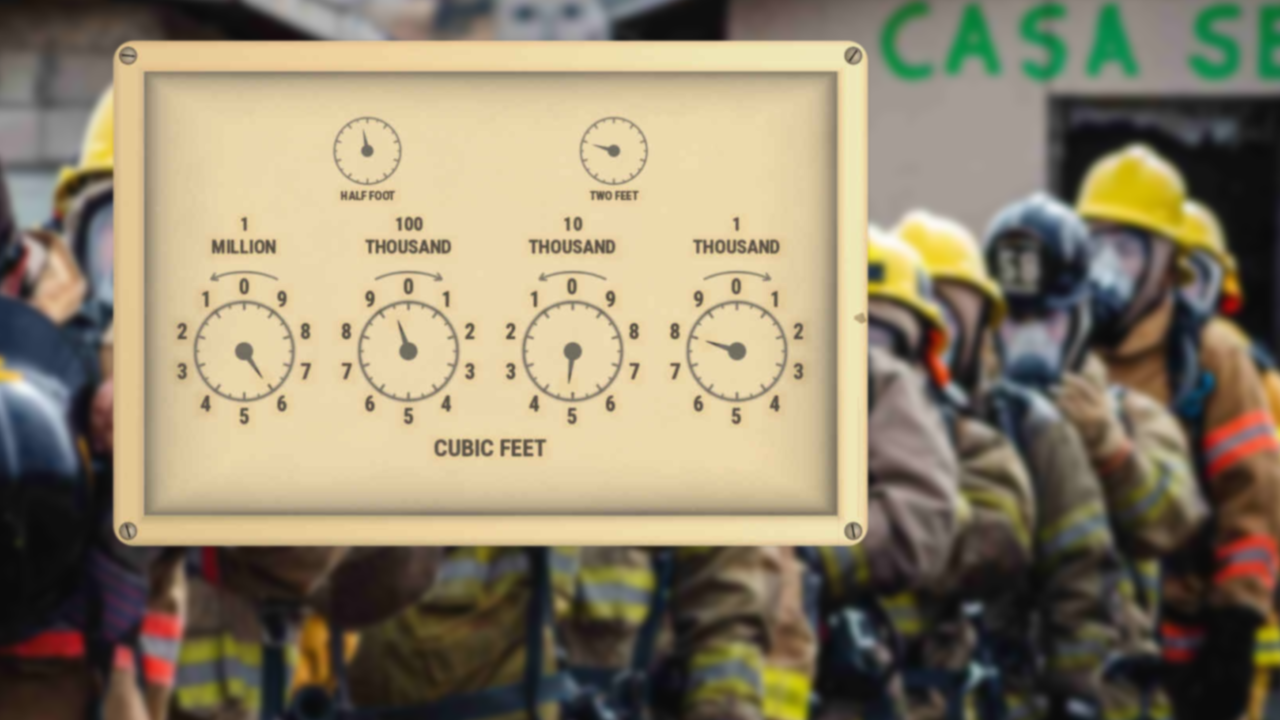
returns 594800ft³
